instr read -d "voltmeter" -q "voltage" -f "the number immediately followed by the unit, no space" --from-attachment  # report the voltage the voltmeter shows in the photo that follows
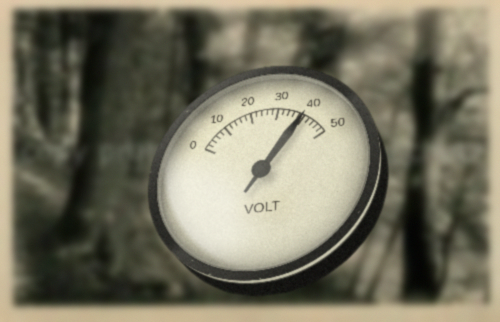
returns 40V
